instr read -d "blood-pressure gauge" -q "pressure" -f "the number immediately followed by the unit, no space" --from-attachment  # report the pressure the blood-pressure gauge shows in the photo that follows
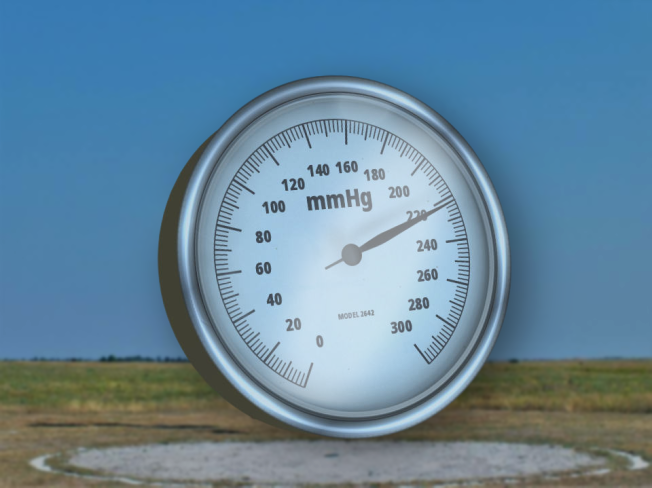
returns 222mmHg
